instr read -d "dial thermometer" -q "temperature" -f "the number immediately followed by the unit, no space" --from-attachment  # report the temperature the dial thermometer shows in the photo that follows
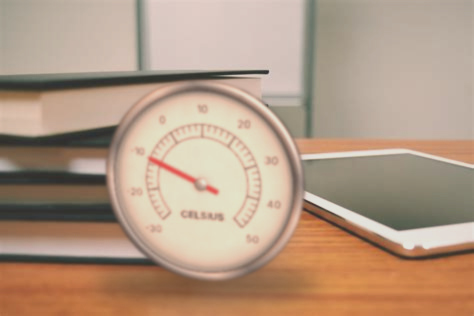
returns -10°C
